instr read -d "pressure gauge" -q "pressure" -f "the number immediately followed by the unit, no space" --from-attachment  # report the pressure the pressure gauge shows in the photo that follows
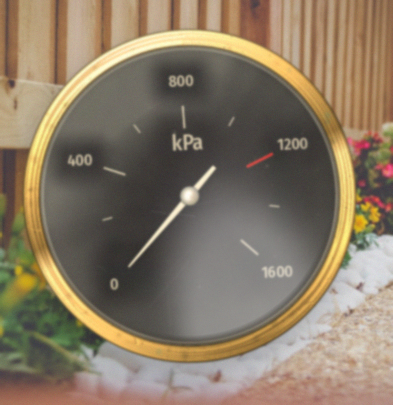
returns 0kPa
